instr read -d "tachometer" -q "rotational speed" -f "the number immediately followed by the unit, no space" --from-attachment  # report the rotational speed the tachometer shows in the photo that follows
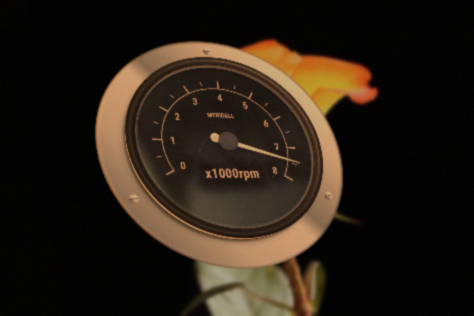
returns 7500rpm
